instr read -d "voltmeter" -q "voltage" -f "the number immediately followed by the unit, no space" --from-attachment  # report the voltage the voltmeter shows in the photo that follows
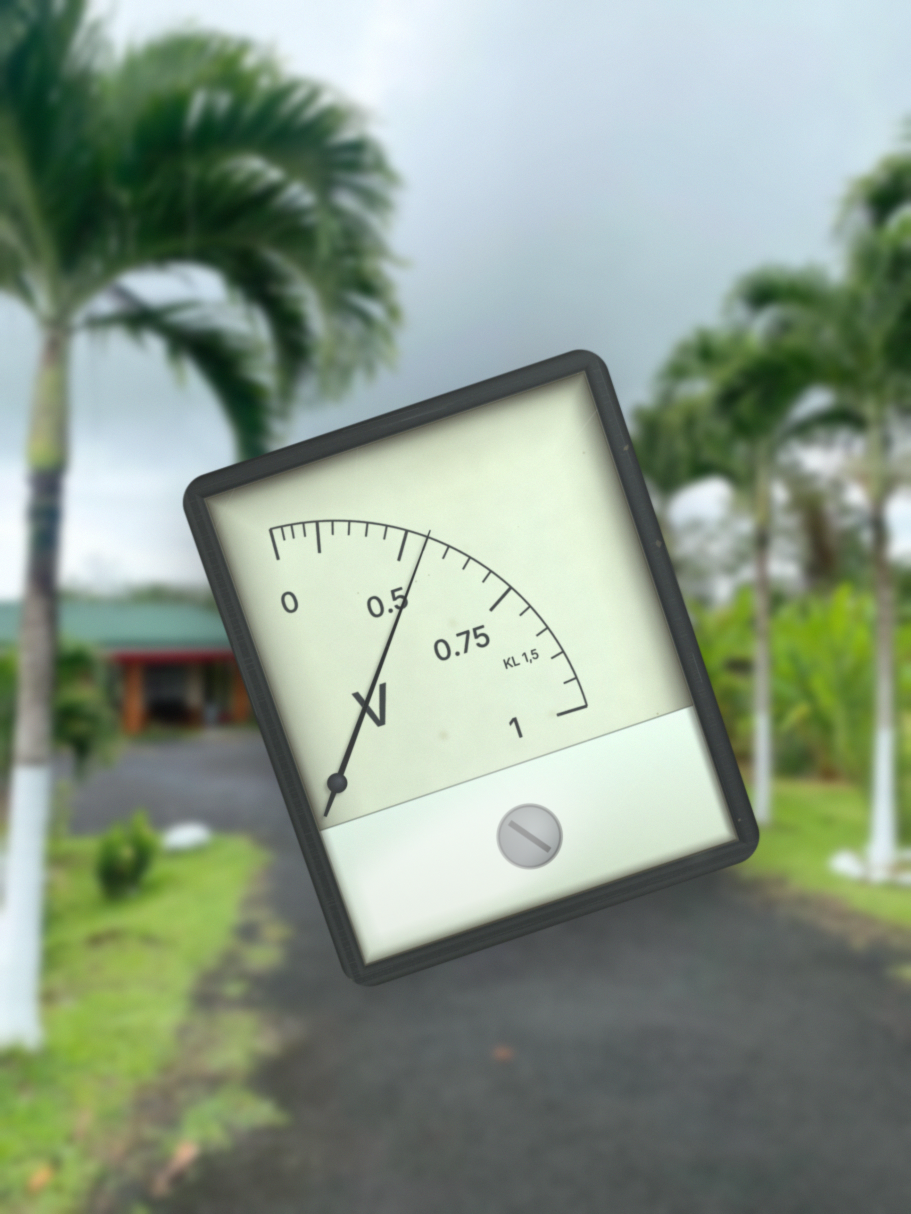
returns 0.55V
